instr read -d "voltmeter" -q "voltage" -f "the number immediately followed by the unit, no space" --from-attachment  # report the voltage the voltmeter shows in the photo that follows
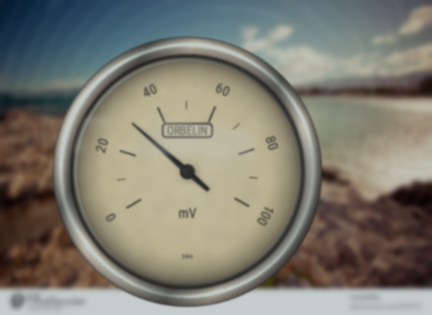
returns 30mV
